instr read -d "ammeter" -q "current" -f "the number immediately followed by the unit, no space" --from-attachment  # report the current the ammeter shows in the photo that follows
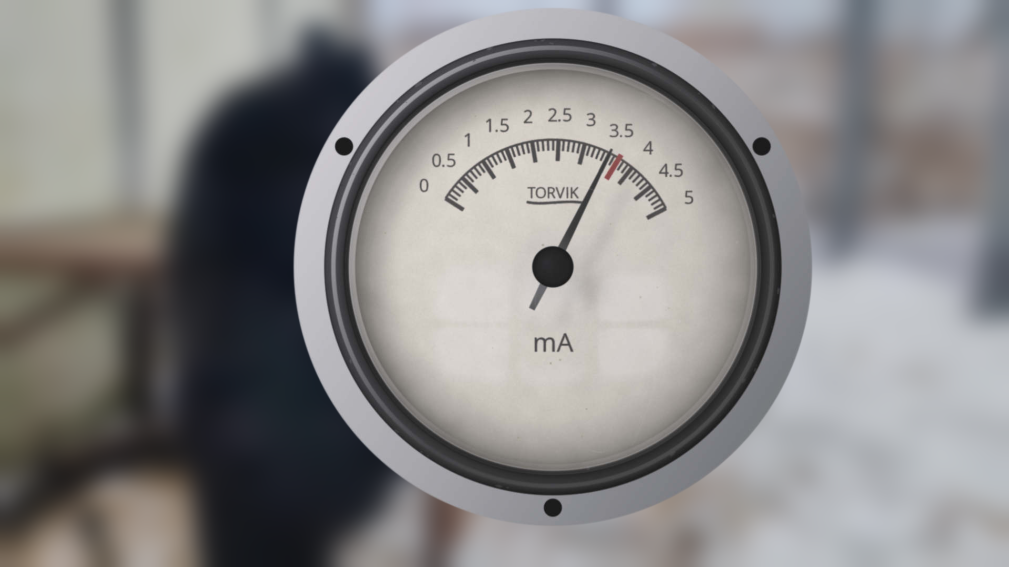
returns 3.5mA
